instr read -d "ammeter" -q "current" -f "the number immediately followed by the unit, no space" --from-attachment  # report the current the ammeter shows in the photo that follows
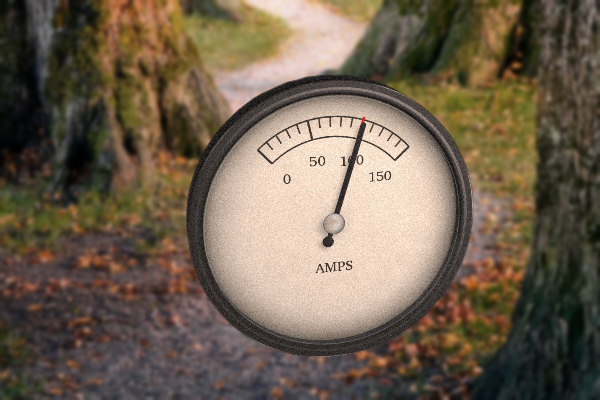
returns 100A
